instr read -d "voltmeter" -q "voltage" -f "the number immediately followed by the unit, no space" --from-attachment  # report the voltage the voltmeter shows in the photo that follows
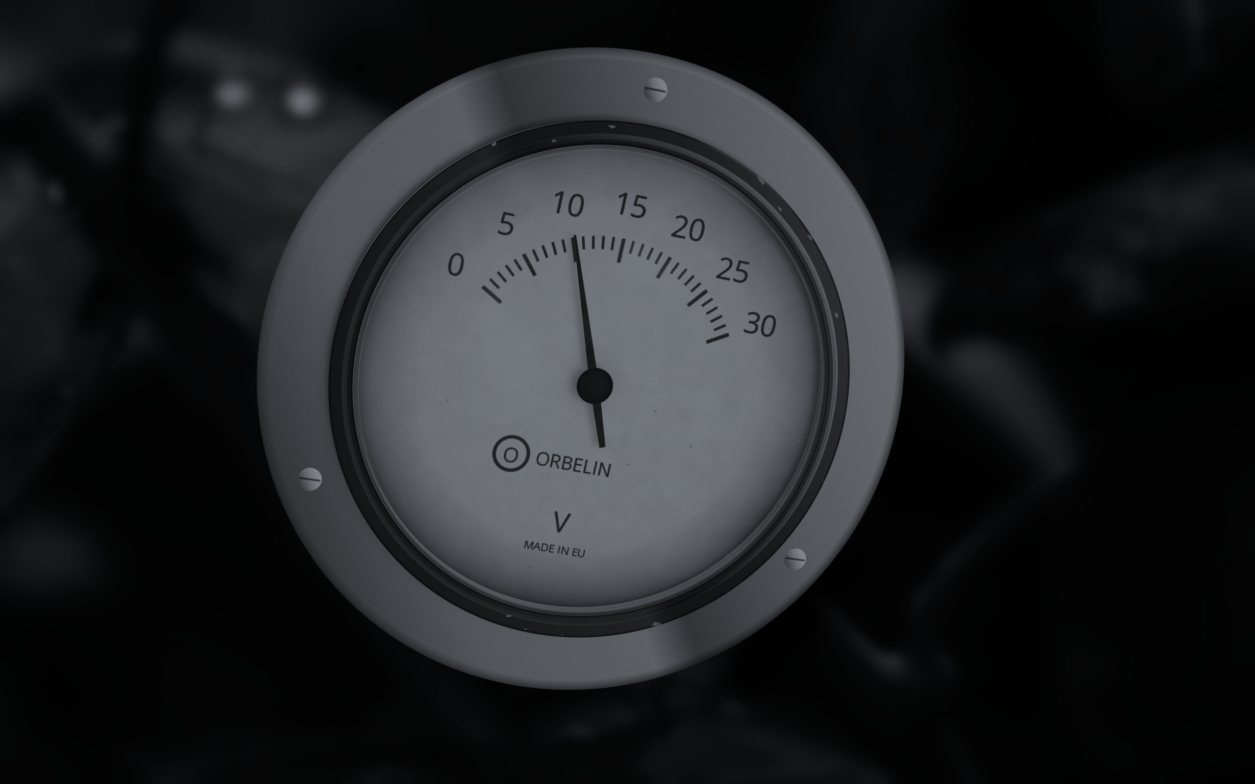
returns 10V
